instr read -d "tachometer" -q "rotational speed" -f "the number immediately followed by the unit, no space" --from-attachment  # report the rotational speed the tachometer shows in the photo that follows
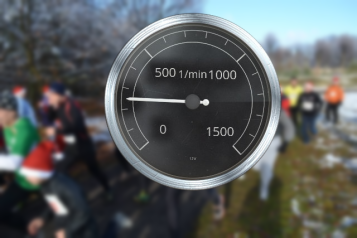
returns 250rpm
